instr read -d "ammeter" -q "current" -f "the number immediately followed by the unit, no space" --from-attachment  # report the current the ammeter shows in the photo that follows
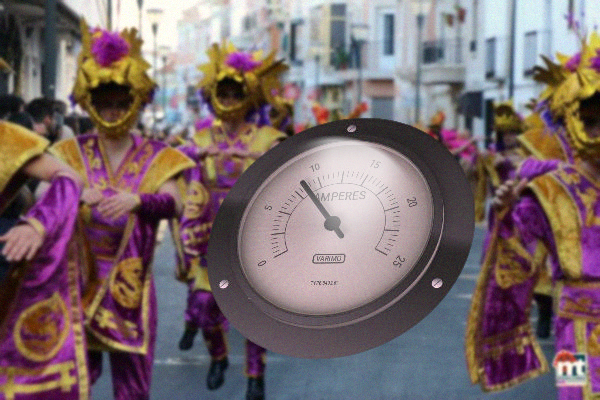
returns 8.5A
